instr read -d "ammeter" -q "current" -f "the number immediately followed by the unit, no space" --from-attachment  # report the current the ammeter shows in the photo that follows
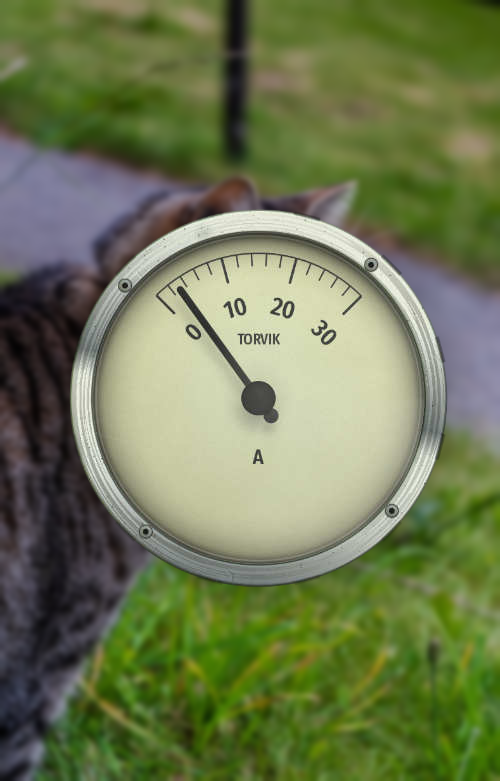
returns 3A
